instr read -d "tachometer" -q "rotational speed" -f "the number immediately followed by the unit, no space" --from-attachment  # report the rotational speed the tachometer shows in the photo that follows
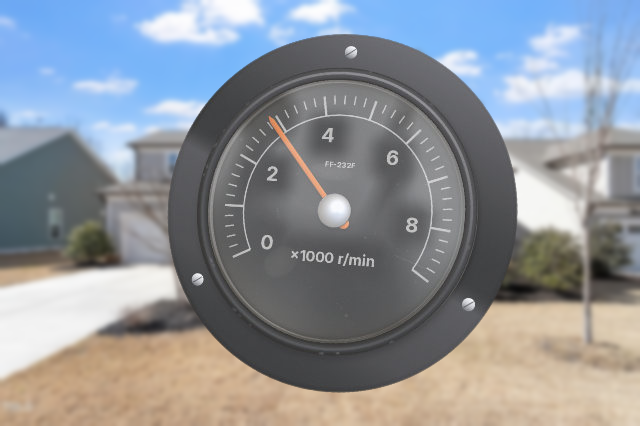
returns 2900rpm
